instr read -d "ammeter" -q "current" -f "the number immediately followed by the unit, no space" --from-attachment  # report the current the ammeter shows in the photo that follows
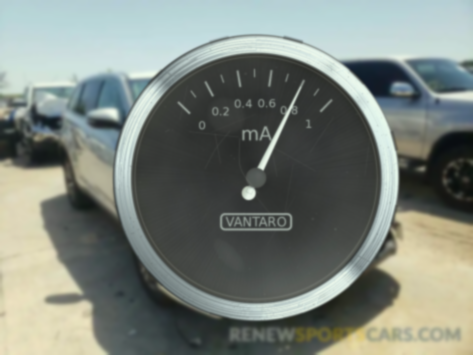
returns 0.8mA
